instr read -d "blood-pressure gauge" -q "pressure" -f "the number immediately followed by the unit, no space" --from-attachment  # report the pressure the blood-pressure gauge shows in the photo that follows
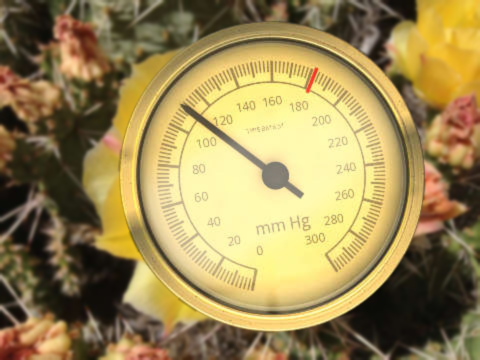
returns 110mmHg
